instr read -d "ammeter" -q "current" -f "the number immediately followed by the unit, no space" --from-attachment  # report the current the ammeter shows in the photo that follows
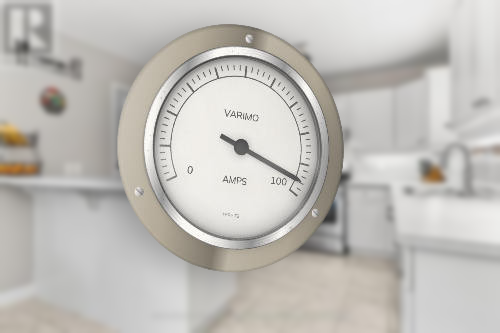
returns 96A
